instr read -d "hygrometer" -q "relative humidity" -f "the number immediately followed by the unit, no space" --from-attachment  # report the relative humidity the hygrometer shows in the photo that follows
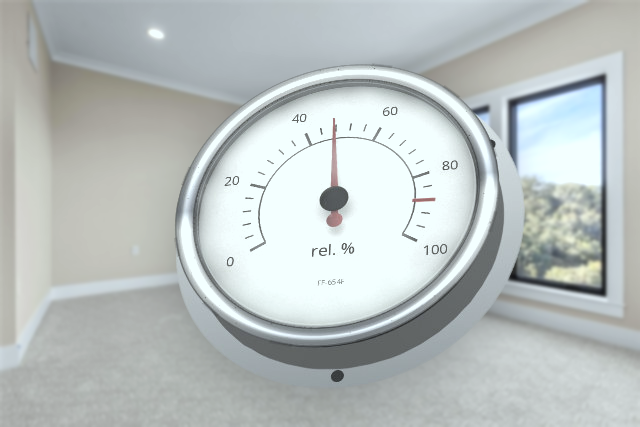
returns 48%
